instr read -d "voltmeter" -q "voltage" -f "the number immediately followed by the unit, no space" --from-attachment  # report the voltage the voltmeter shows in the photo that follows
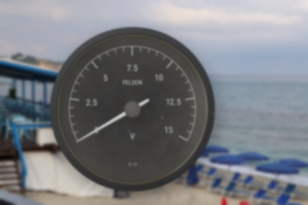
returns 0V
